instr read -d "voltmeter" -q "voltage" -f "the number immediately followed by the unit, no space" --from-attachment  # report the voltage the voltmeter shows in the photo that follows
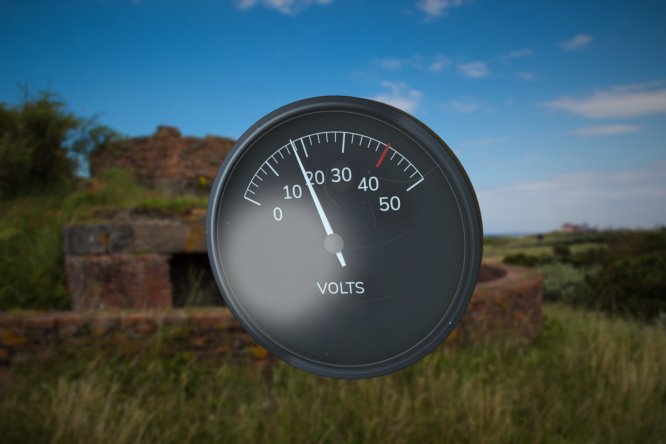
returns 18V
